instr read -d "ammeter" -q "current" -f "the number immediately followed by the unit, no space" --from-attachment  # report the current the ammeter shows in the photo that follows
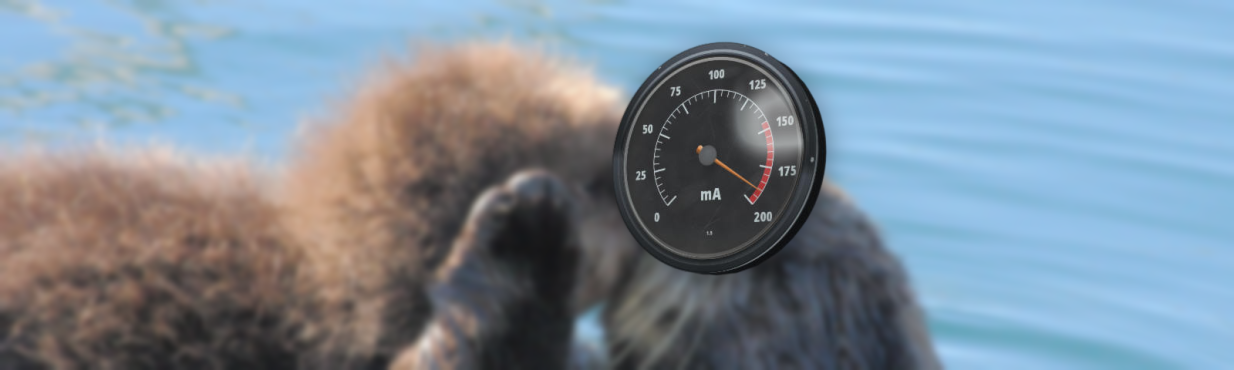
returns 190mA
